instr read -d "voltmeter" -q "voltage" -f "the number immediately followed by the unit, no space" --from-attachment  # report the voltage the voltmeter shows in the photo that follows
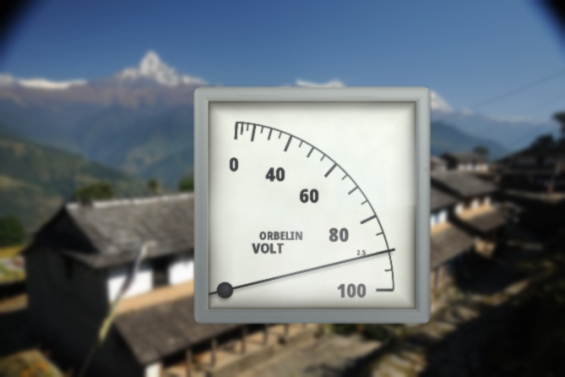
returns 90V
